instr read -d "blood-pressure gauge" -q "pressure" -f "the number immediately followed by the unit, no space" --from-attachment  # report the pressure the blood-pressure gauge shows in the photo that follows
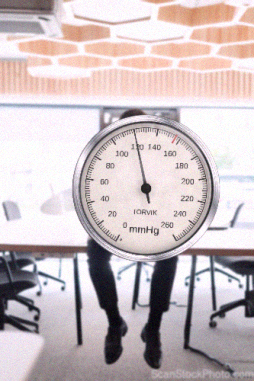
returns 120mmHg
